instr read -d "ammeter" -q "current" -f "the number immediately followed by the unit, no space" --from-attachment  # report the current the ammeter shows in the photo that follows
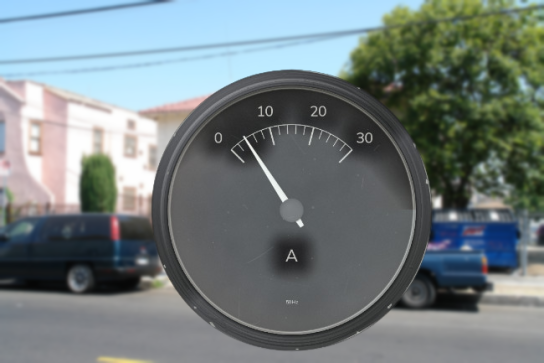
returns 4A
